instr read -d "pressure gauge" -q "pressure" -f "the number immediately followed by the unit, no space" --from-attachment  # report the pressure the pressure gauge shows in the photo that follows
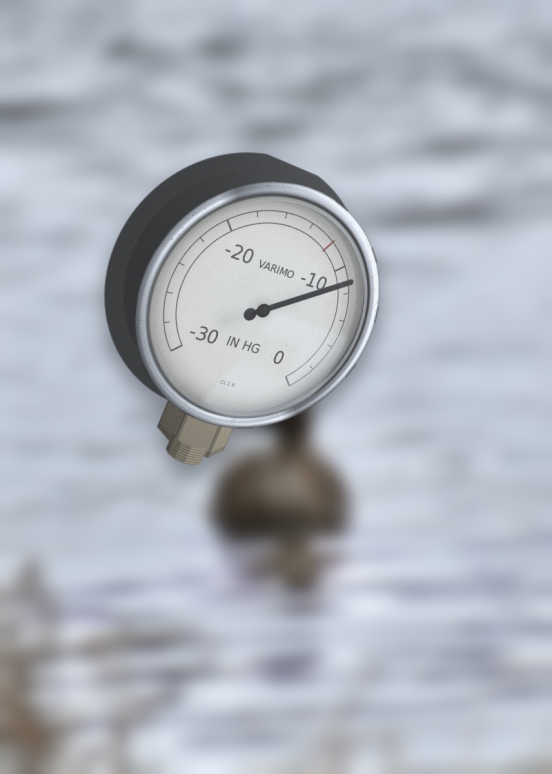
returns -9inHg
